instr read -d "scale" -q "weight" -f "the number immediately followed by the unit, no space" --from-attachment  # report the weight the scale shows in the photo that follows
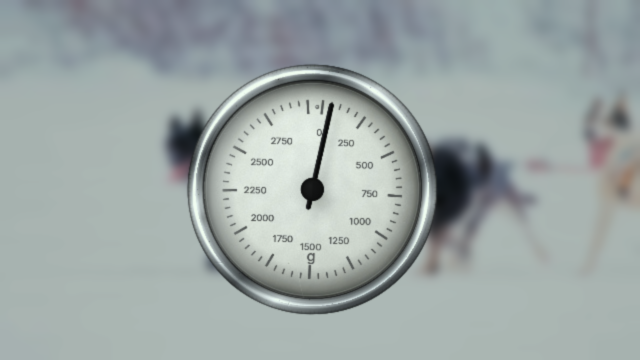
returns 50g
